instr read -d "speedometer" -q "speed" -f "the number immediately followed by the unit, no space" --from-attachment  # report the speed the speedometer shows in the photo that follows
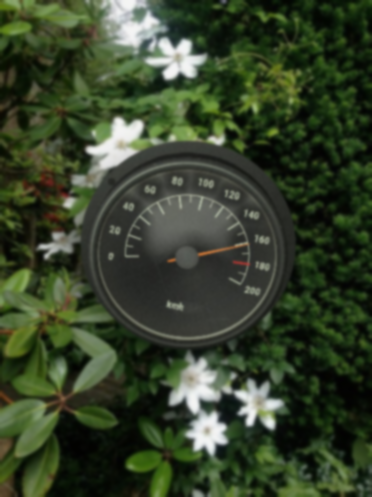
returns 160km/h
